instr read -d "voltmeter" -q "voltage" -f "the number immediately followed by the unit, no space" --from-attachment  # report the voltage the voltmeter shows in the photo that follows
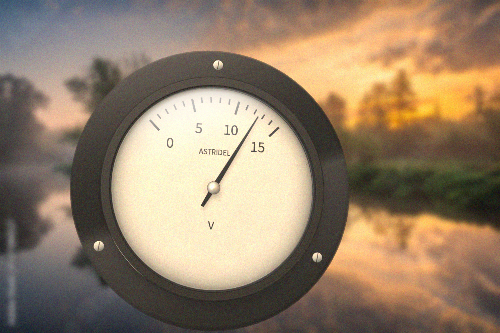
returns 12.5V
